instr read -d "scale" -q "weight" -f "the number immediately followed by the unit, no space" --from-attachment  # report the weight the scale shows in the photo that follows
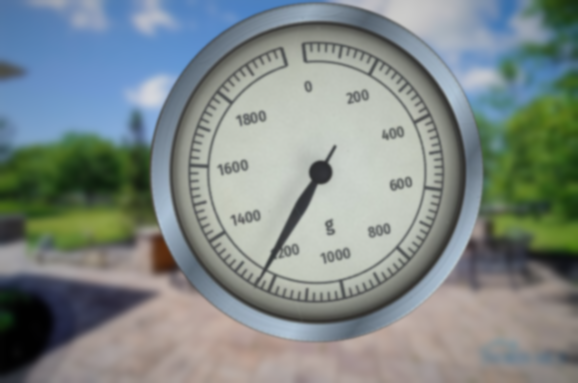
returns 1240g
